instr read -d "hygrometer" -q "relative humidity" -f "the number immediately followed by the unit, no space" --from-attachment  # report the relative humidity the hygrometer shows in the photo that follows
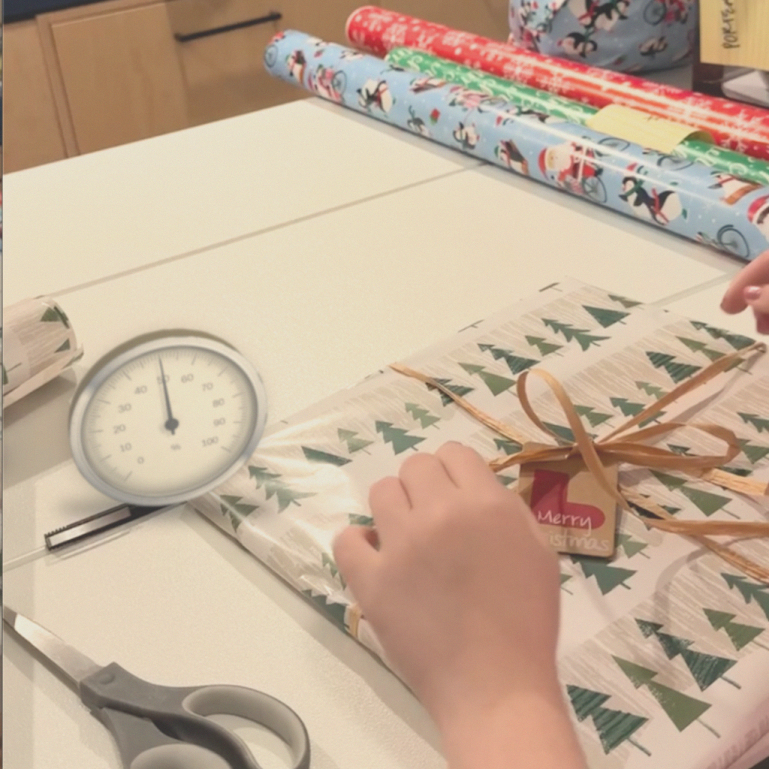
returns 50%
